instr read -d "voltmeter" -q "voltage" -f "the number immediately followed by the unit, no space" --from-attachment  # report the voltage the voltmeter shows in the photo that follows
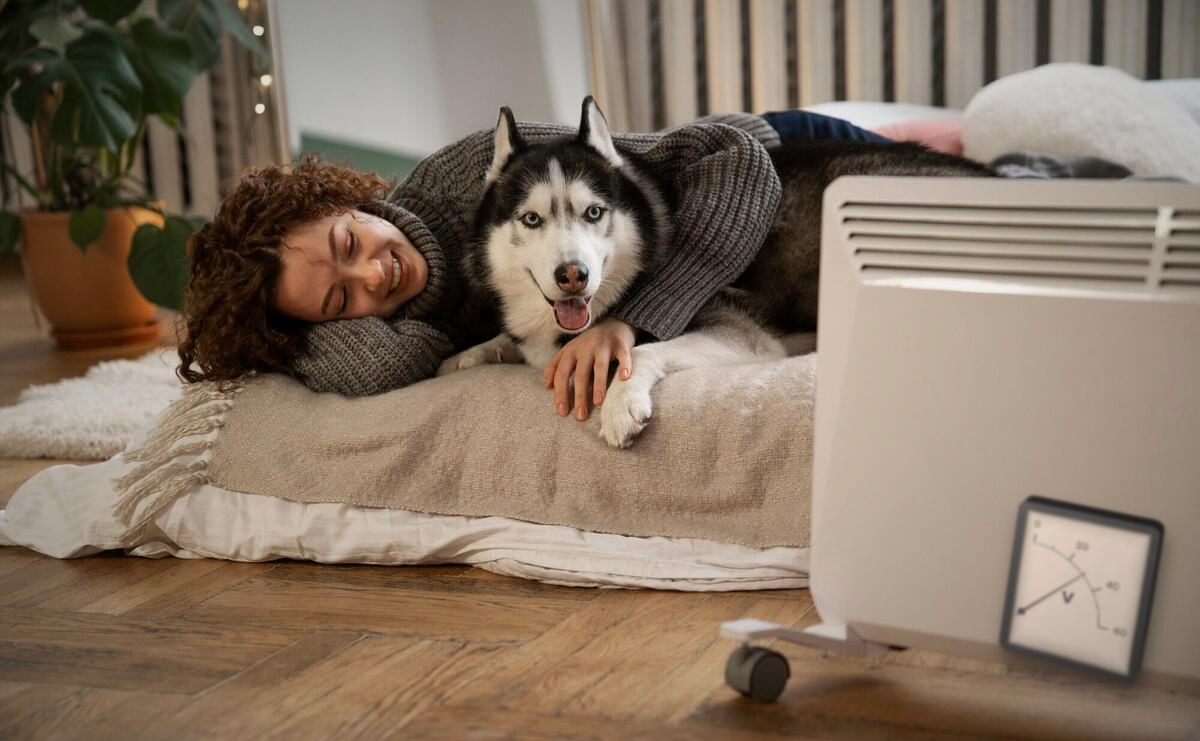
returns 30V
